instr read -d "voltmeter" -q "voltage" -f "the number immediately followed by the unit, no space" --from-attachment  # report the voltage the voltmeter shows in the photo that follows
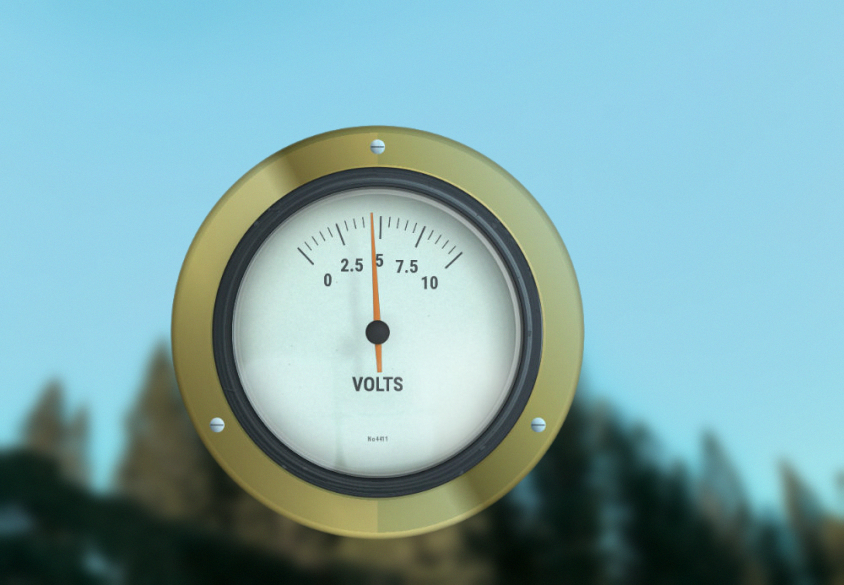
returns 4.5V
